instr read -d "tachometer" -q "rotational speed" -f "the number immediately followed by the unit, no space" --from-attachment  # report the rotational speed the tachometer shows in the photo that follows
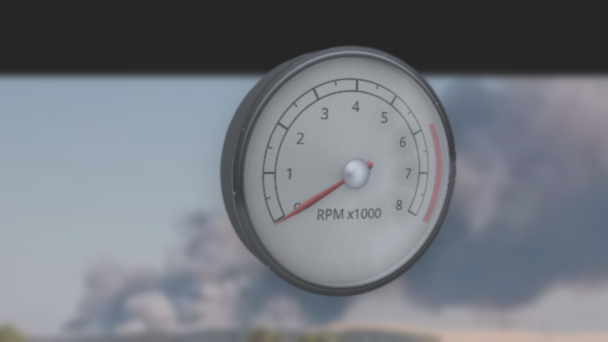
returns 0rpm
